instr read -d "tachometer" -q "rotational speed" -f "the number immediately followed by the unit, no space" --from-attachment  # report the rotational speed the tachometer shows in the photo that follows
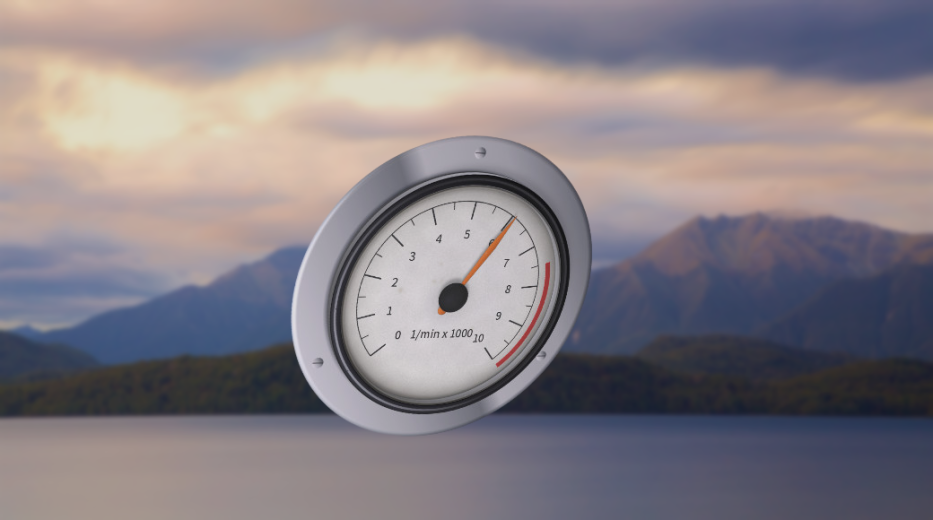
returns 6000rpm
